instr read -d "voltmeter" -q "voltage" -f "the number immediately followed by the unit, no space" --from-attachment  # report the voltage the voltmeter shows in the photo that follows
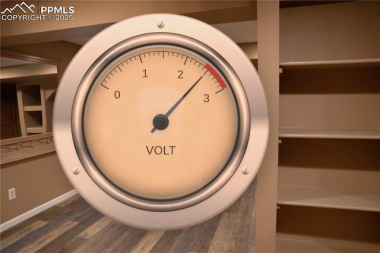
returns 2.5V
